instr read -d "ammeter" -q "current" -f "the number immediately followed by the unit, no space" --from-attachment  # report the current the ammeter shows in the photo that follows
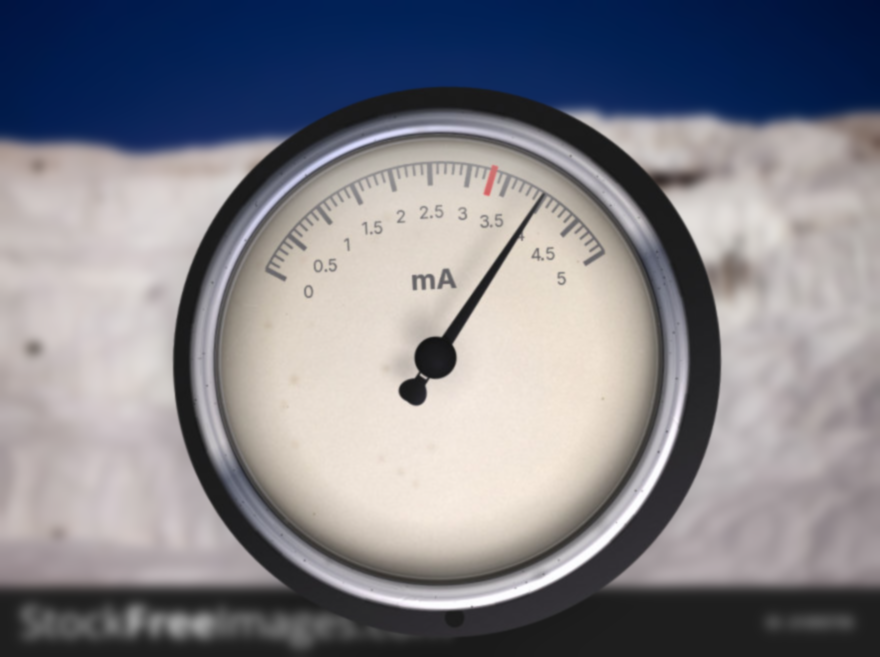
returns 4mA
